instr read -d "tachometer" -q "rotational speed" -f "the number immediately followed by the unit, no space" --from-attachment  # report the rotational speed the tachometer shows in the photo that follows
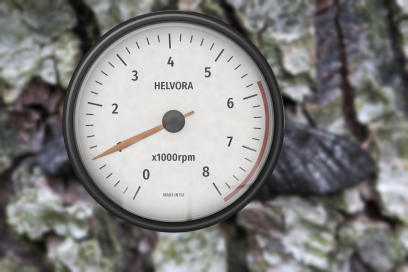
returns 1000rpm
